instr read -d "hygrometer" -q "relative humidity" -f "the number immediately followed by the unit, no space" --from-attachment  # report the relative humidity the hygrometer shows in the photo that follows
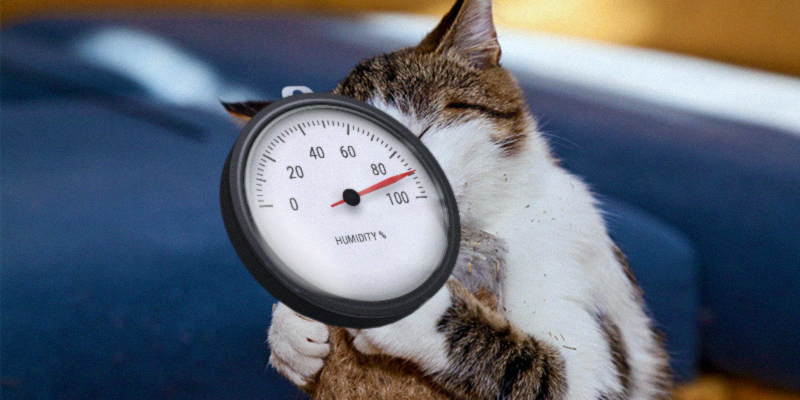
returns 90%
